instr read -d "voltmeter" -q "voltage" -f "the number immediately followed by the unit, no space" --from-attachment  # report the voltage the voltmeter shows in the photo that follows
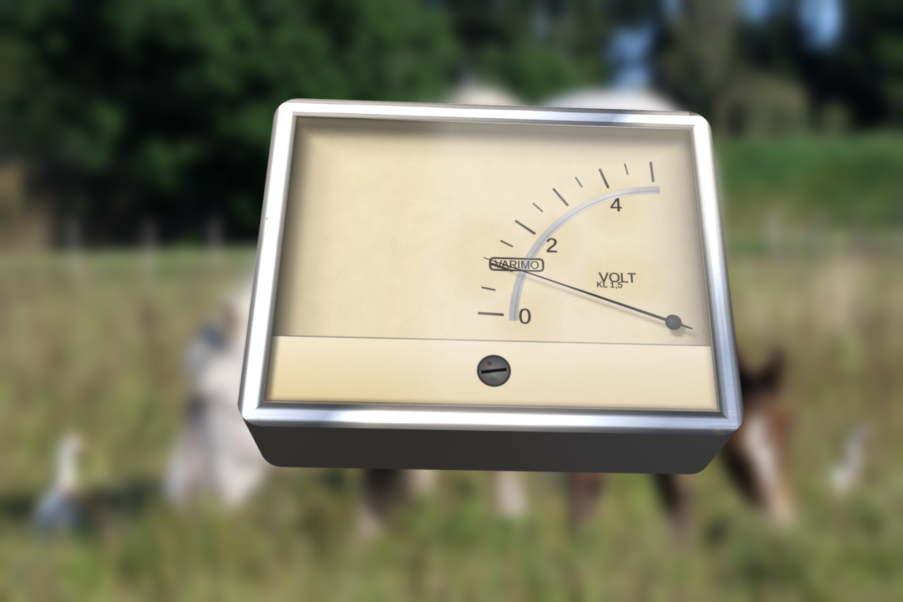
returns 1V
